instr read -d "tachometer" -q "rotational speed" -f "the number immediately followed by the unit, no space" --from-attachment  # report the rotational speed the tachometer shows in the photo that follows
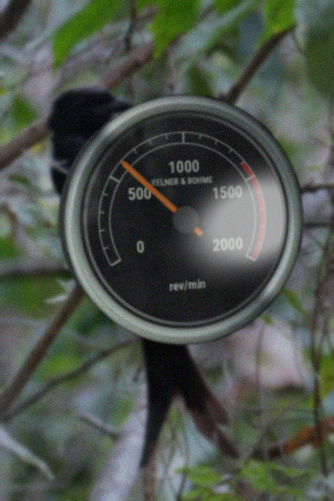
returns 600rpm
